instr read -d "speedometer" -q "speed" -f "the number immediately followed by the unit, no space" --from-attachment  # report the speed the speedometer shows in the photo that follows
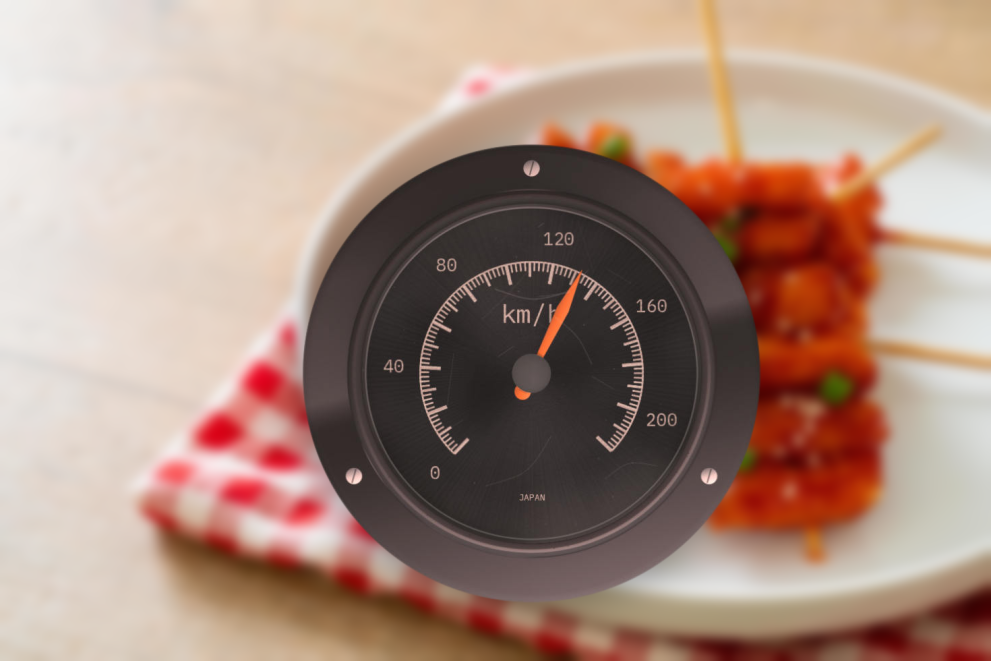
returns 132km/h
